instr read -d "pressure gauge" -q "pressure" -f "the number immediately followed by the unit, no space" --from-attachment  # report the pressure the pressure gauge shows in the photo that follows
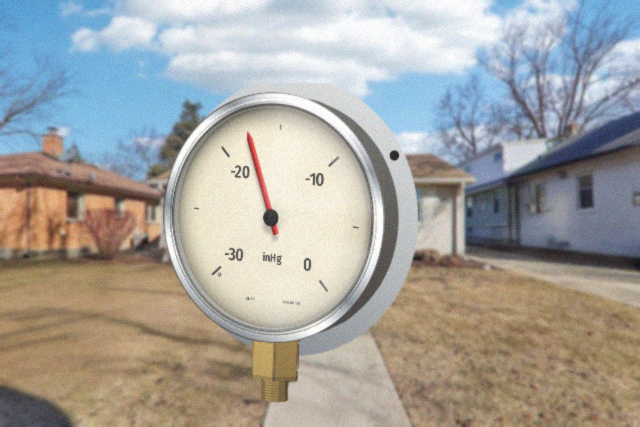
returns -17.5inHg
